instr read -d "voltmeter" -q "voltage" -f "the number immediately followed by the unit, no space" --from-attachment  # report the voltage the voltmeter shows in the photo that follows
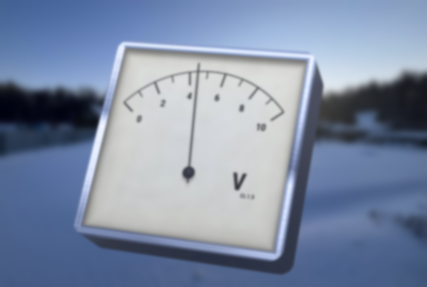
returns 4.5V
